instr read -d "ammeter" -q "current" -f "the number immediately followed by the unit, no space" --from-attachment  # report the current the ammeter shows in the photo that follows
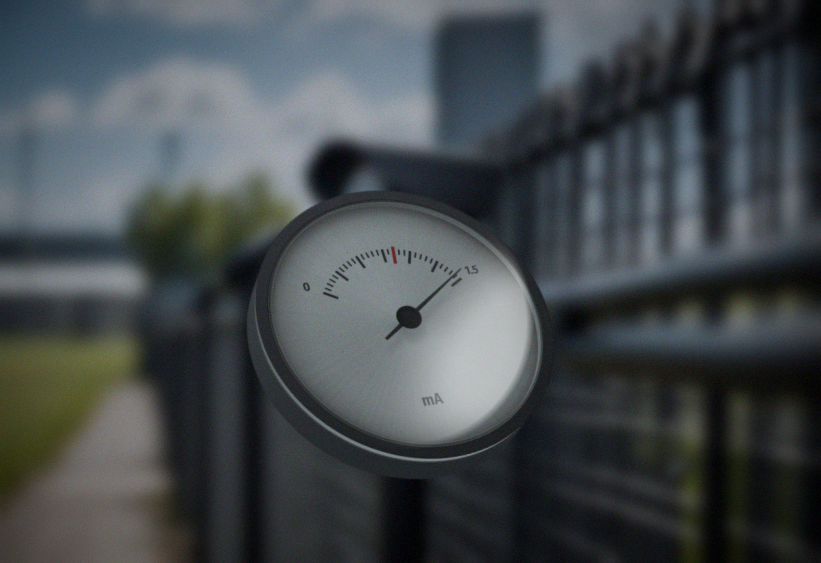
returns 1.45mA
